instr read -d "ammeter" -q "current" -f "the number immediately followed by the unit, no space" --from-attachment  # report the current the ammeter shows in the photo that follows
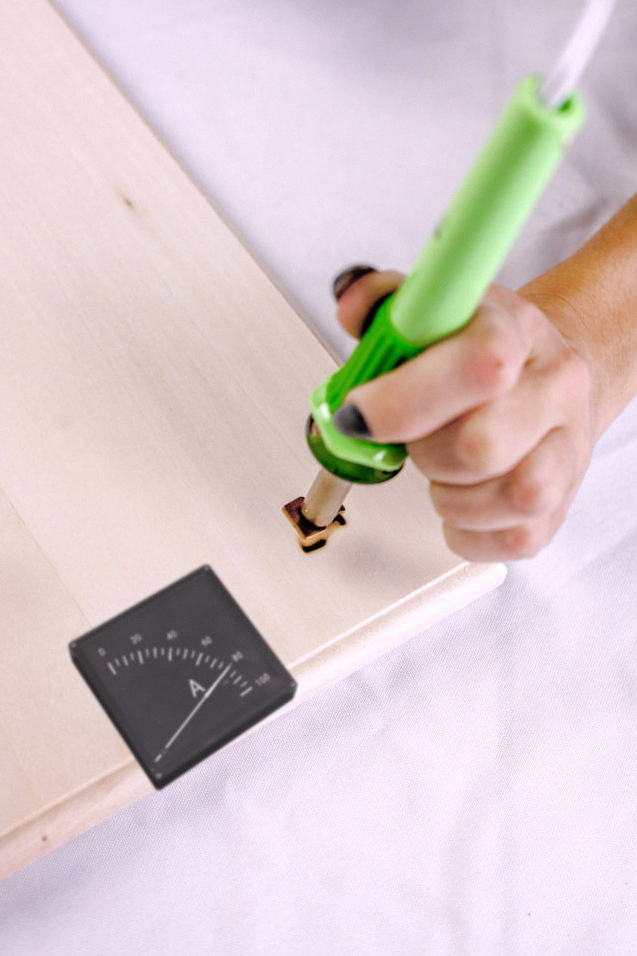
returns 80A
